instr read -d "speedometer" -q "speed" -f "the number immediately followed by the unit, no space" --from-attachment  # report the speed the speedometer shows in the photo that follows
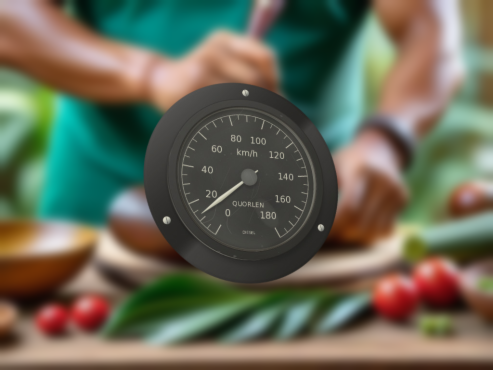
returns 12.5km/h
